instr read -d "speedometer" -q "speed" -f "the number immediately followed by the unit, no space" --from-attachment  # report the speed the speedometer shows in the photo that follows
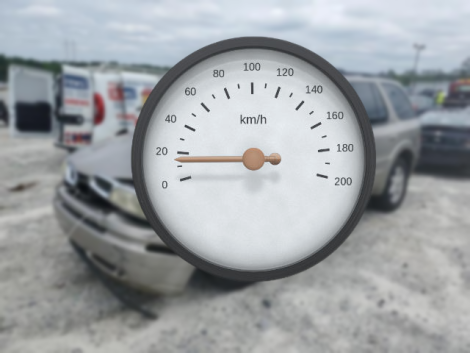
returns 15km/h
